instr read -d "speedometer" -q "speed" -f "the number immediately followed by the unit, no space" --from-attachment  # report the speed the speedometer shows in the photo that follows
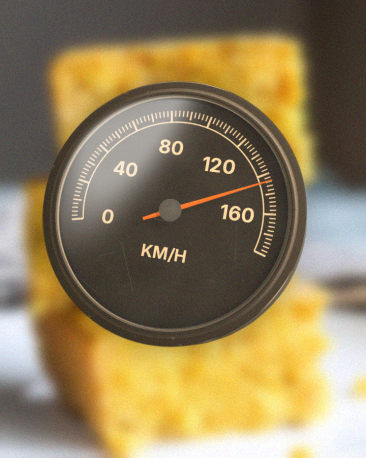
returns 144km/h
